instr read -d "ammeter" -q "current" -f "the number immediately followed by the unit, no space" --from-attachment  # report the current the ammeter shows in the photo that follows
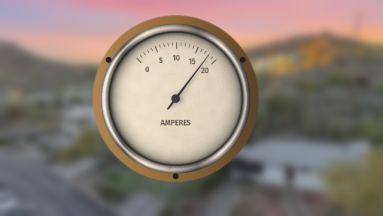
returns 18A
